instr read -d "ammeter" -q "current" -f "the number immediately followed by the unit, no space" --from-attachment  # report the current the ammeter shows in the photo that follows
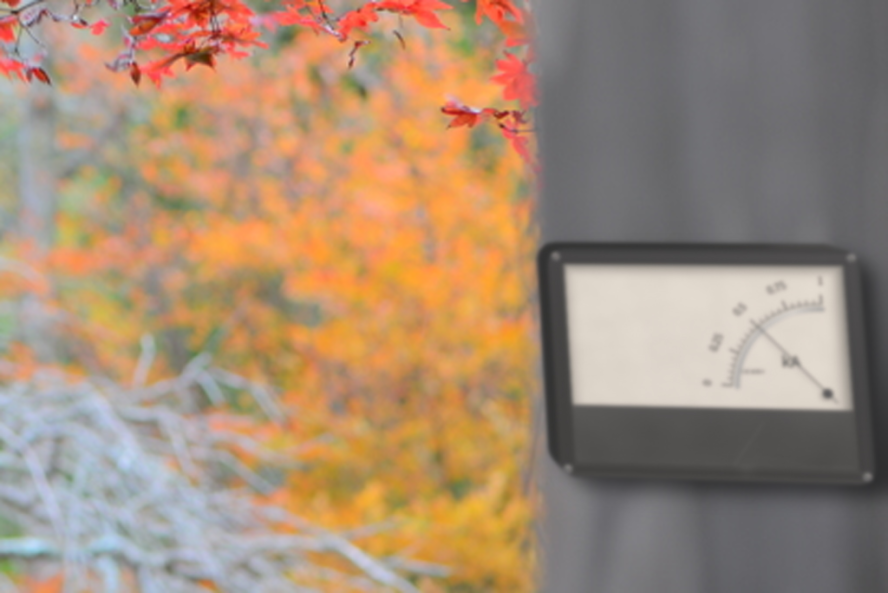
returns 0.5kA
